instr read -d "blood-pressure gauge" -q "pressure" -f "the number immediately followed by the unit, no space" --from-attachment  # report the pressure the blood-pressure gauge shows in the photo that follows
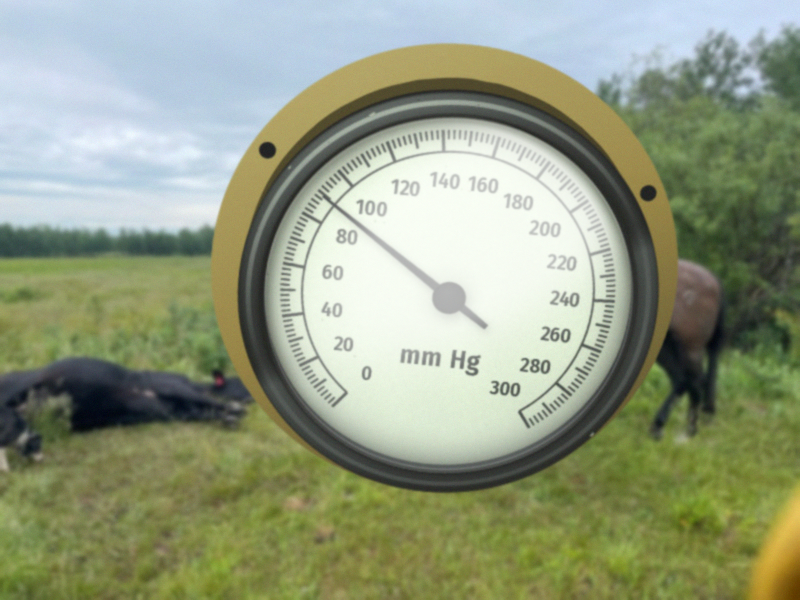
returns 90mmHg
